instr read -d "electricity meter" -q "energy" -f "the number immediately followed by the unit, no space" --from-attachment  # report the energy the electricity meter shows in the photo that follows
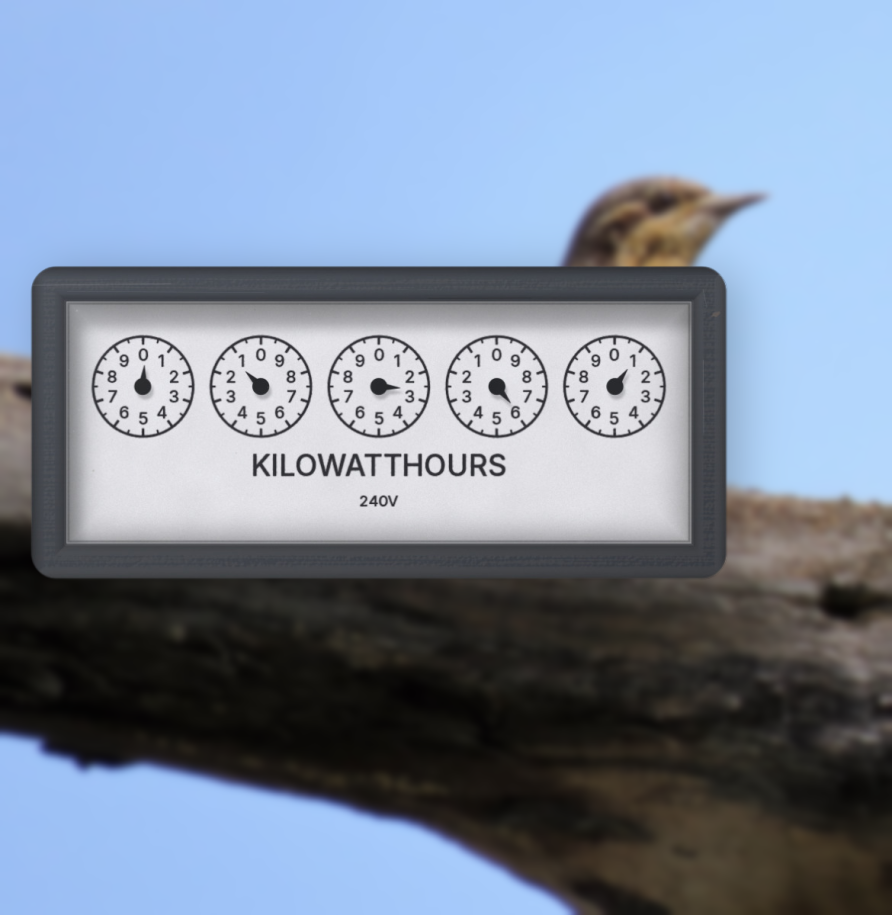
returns 1261kWh
